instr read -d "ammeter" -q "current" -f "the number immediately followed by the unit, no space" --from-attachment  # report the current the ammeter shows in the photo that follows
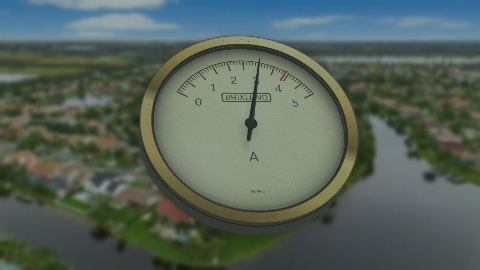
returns 3A
